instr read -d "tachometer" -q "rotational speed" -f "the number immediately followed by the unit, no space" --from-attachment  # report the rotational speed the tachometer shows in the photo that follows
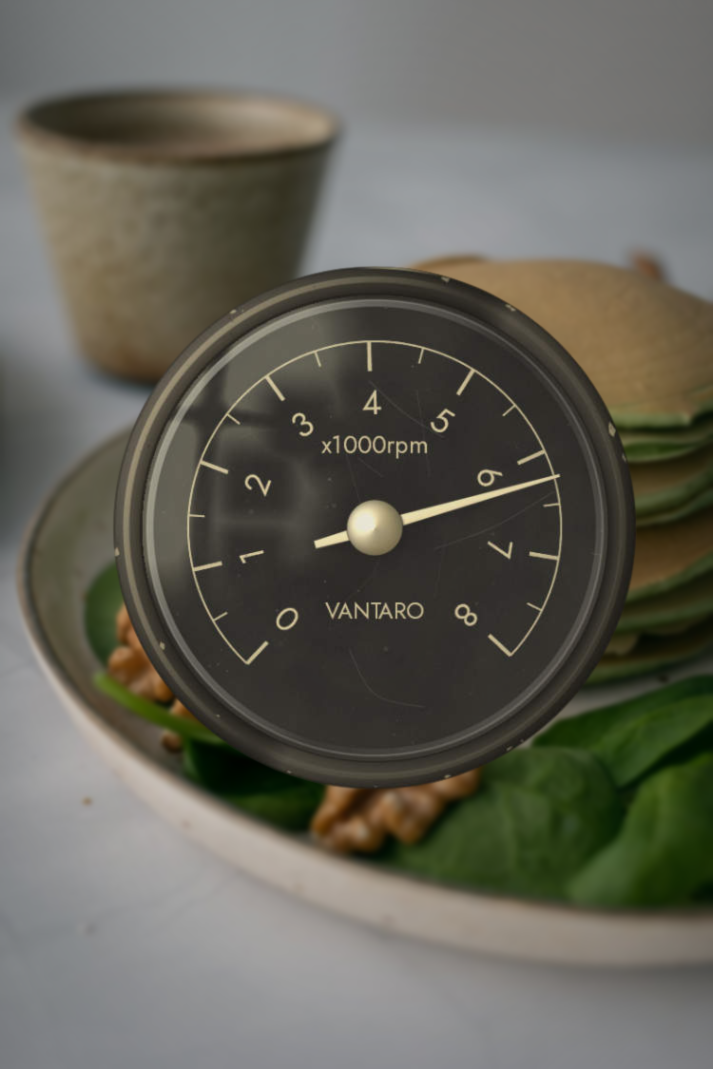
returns 6250rpm
